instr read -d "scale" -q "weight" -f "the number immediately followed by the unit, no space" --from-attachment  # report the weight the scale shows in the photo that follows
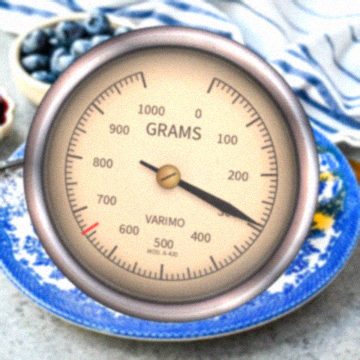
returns 290g
